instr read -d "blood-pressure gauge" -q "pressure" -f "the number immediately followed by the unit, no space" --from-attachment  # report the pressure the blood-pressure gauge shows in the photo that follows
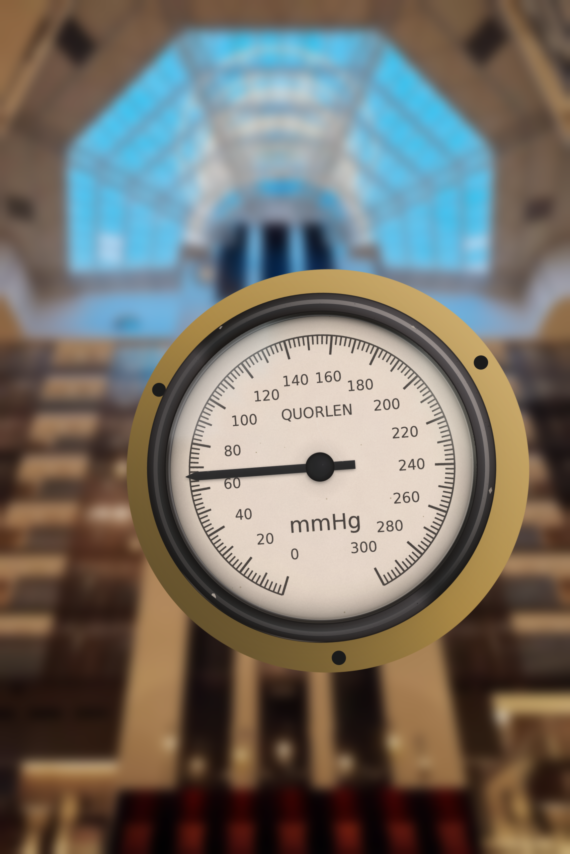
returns 66mmHg
